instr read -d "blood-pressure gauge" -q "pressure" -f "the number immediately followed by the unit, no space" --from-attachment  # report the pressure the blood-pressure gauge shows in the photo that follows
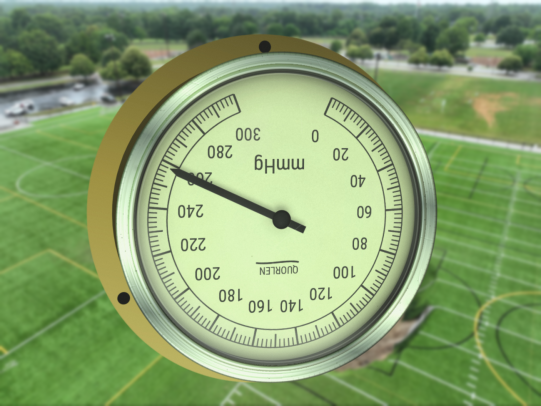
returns 258mmHg
